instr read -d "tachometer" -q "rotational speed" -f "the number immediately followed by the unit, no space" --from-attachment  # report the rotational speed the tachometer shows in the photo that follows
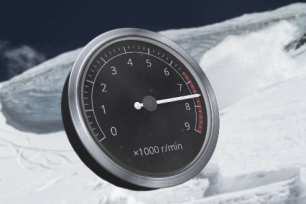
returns 7600rpm
